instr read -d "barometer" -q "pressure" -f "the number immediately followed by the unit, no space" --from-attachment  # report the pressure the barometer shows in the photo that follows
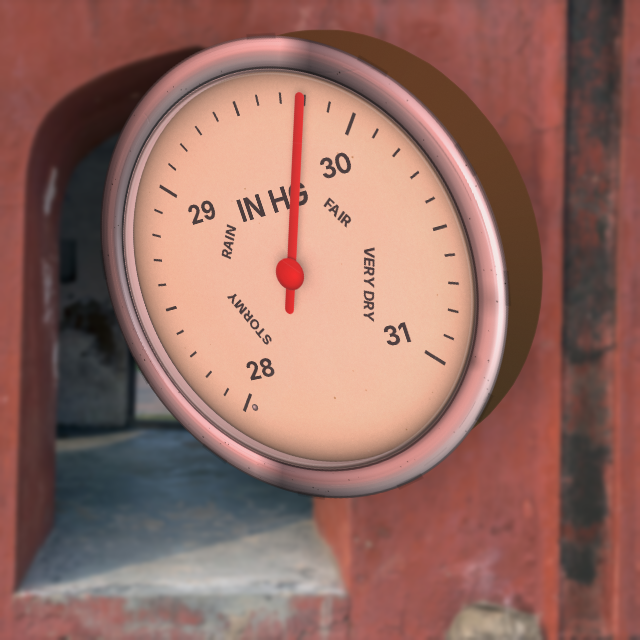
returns 29.8inHg
